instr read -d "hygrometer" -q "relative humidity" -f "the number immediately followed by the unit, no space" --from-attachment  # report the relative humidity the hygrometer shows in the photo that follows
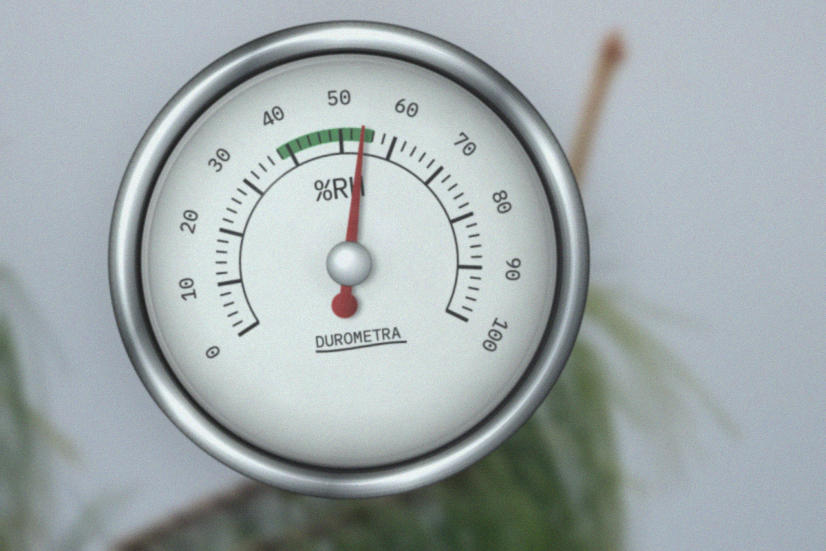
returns 54%
